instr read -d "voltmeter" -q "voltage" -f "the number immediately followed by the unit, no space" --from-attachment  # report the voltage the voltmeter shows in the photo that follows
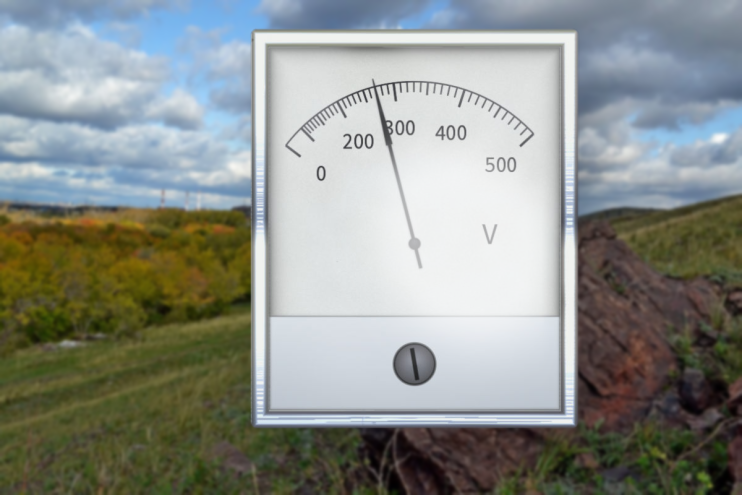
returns 270V
